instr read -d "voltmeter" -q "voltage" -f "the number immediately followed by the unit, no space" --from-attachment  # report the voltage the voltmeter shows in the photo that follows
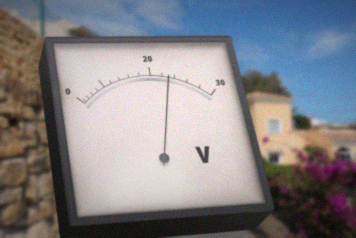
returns 23V
